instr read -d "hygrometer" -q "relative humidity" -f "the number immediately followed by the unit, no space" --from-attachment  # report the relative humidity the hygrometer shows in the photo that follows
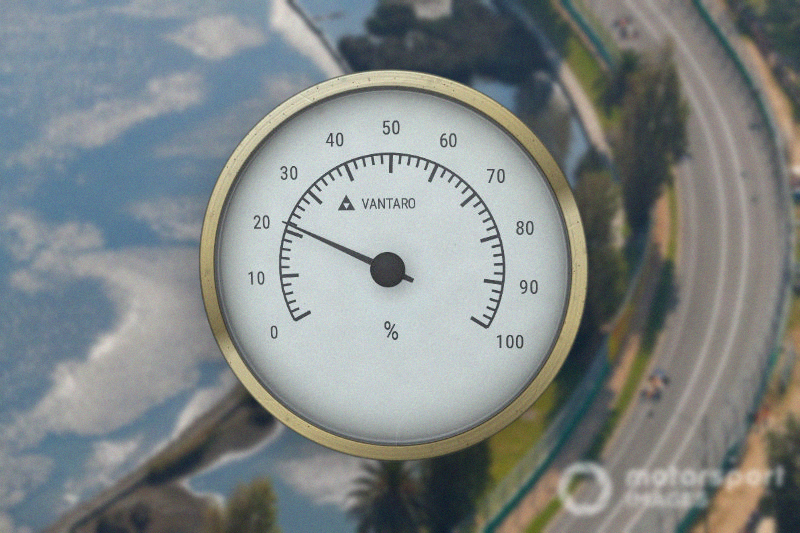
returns 22%
